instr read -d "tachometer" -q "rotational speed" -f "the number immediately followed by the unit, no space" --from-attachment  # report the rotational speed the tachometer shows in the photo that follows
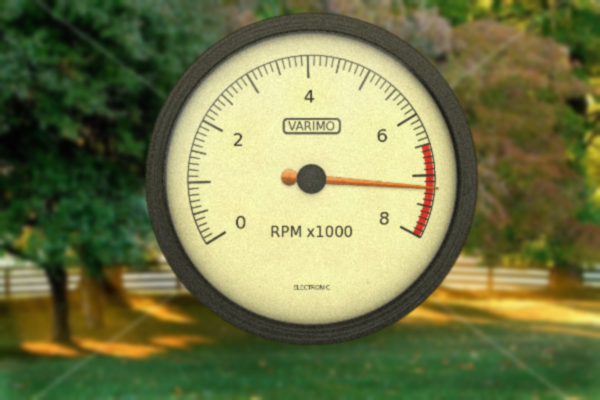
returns 7200rpm
